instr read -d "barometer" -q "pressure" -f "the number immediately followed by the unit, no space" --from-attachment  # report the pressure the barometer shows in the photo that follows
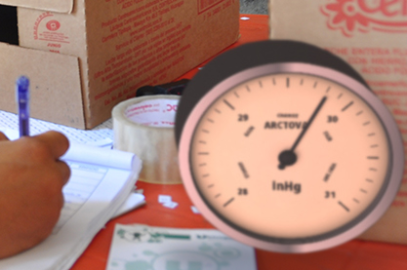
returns 29.8inHg
